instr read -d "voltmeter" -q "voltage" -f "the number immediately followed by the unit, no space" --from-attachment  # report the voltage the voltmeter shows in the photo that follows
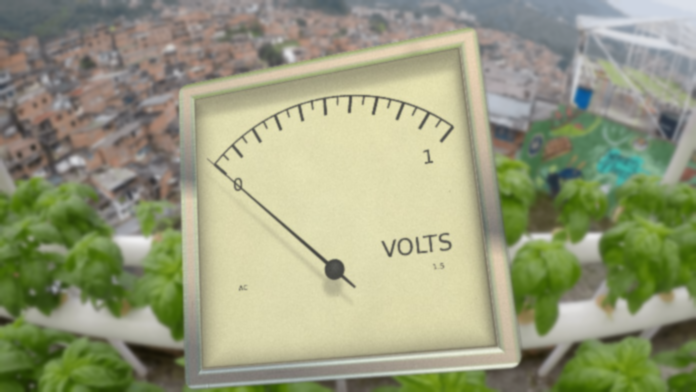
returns 0V
